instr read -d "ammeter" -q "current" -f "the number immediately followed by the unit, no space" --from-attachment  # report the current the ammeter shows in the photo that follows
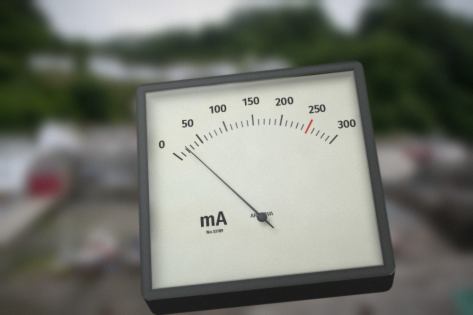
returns 20mA
